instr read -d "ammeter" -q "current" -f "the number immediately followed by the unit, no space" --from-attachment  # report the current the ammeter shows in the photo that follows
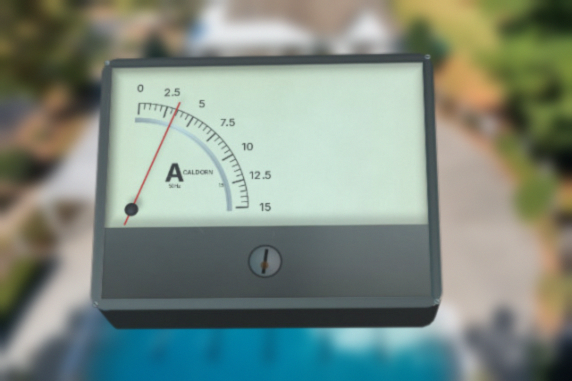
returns 3.5A
